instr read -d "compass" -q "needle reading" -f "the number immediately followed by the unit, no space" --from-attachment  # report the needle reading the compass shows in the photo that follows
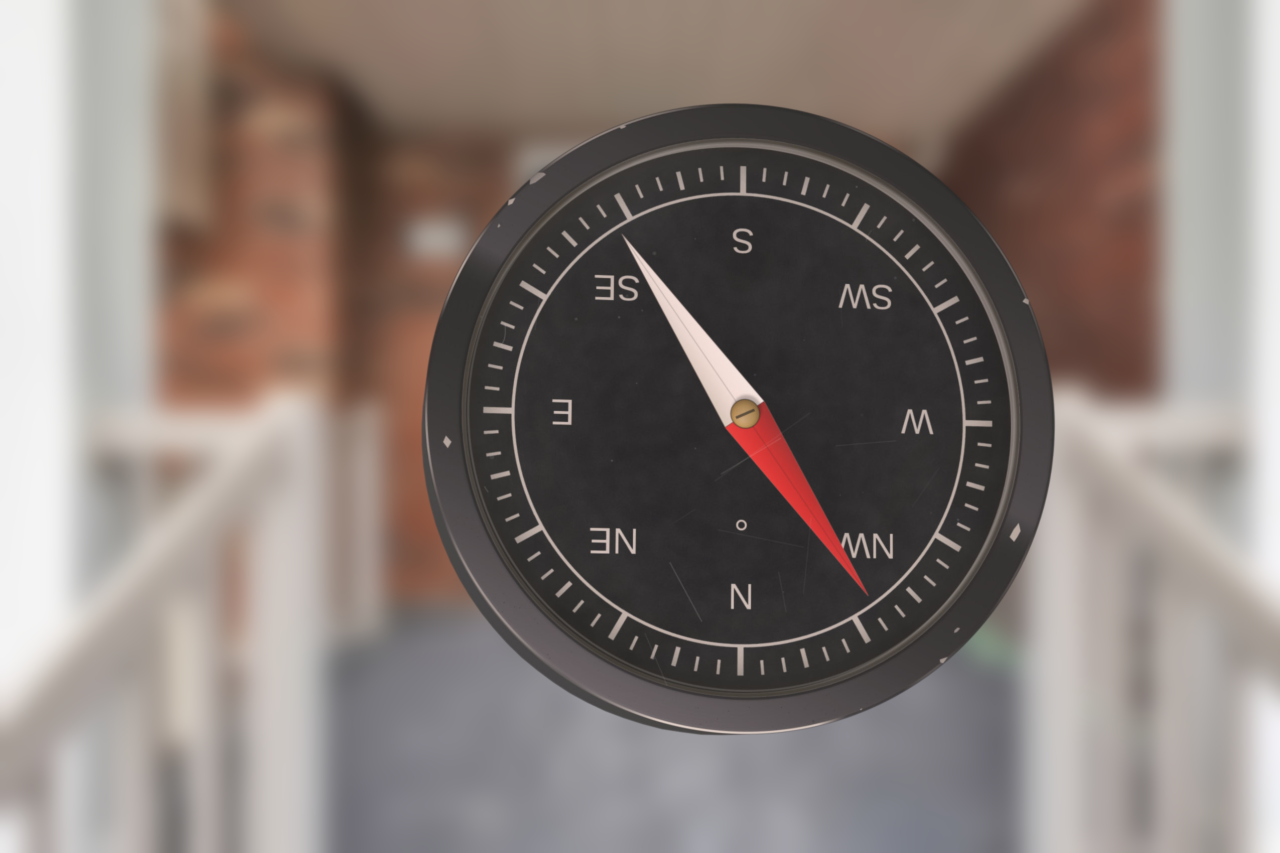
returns 325°
